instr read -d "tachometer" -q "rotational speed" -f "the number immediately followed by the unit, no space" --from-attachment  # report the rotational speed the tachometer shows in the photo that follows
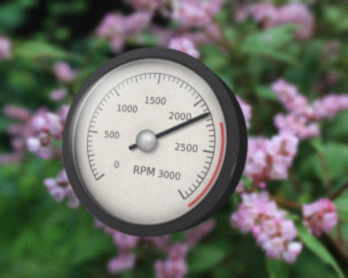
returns 2150rpm
